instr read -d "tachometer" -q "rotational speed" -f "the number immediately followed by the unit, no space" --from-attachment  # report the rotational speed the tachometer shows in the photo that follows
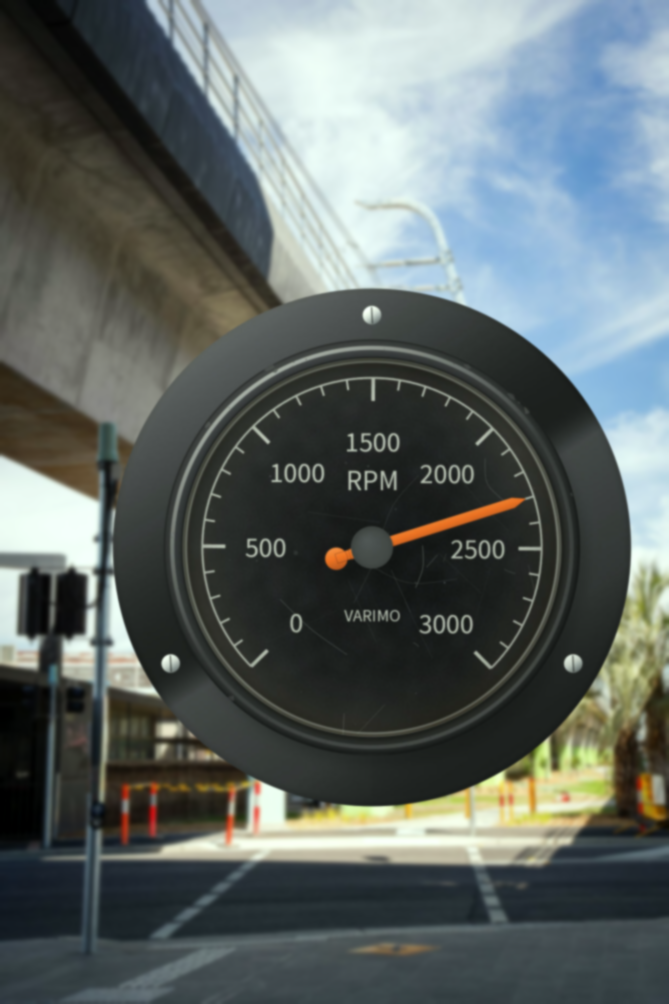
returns 2300rpm
